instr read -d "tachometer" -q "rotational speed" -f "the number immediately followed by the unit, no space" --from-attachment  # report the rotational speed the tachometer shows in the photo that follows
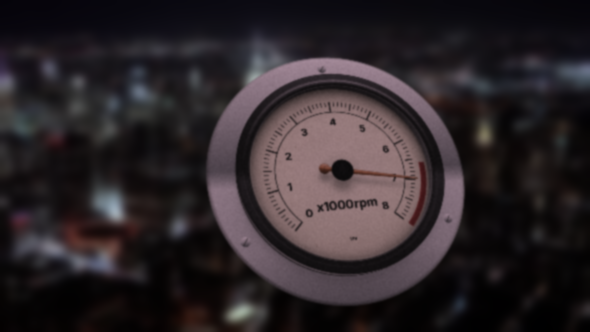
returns 7000rpm
